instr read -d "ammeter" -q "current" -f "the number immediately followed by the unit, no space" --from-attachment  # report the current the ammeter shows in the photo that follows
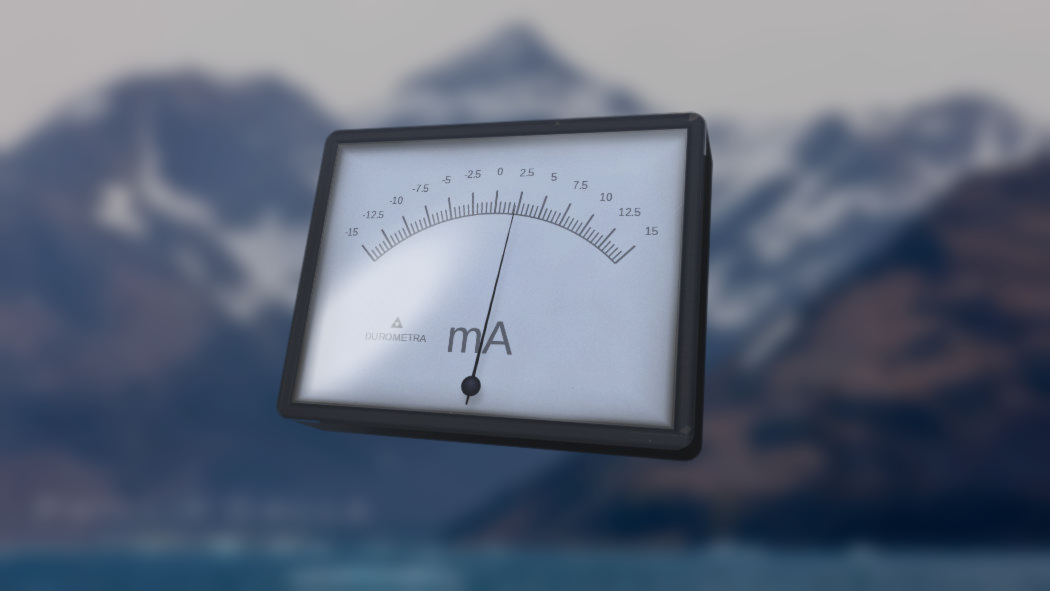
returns 2.5mA
